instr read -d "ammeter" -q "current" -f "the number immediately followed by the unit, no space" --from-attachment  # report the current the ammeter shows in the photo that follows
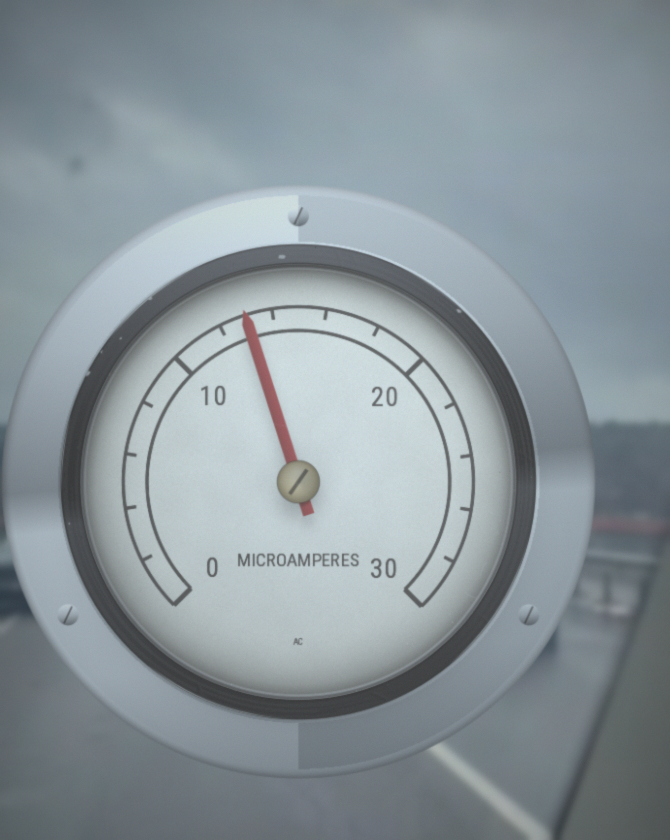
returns 13µA
